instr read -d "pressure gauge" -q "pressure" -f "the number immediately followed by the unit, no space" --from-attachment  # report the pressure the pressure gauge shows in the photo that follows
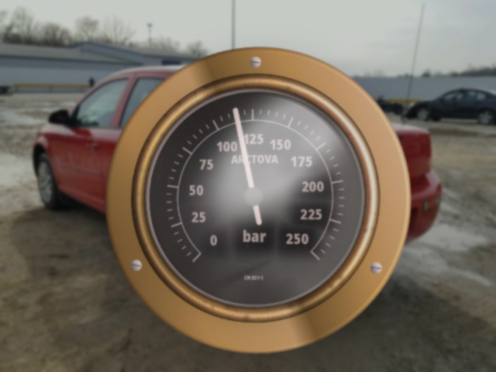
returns 115bar
